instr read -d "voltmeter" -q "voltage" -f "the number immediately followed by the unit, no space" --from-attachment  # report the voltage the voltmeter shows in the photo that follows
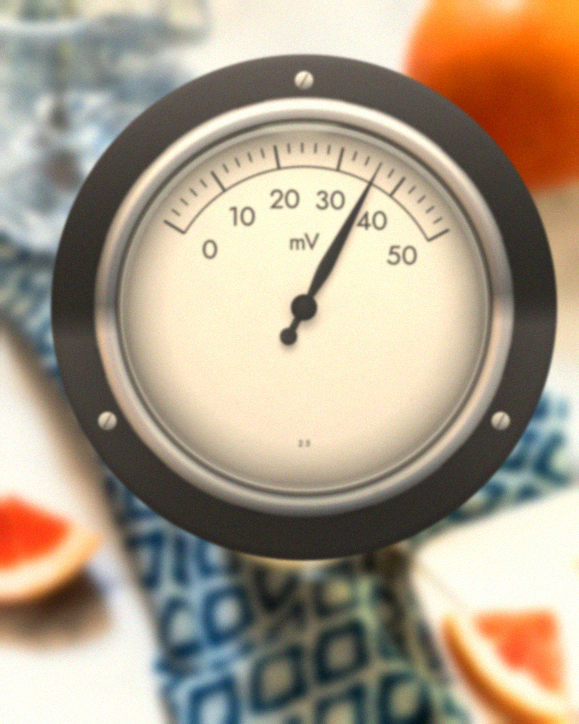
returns 36mV
